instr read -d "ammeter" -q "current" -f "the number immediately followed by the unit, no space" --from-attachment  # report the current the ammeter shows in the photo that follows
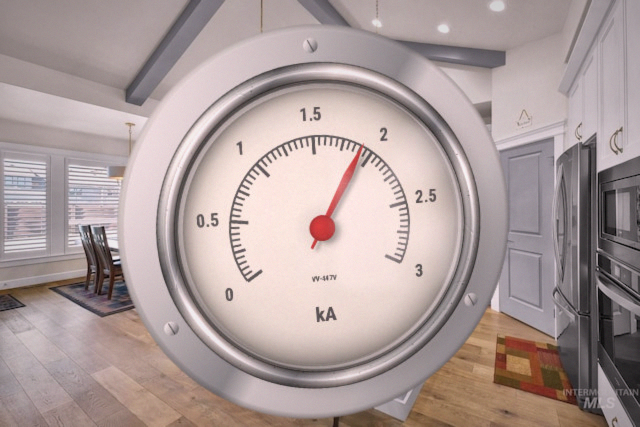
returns 1.9kA
